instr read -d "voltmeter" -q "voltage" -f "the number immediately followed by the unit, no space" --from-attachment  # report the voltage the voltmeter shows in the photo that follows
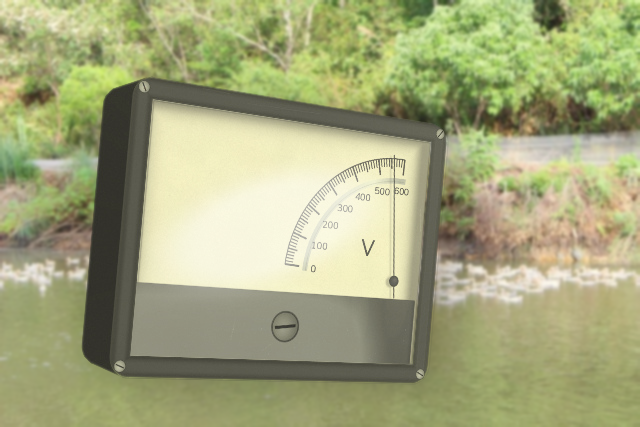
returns 550V
